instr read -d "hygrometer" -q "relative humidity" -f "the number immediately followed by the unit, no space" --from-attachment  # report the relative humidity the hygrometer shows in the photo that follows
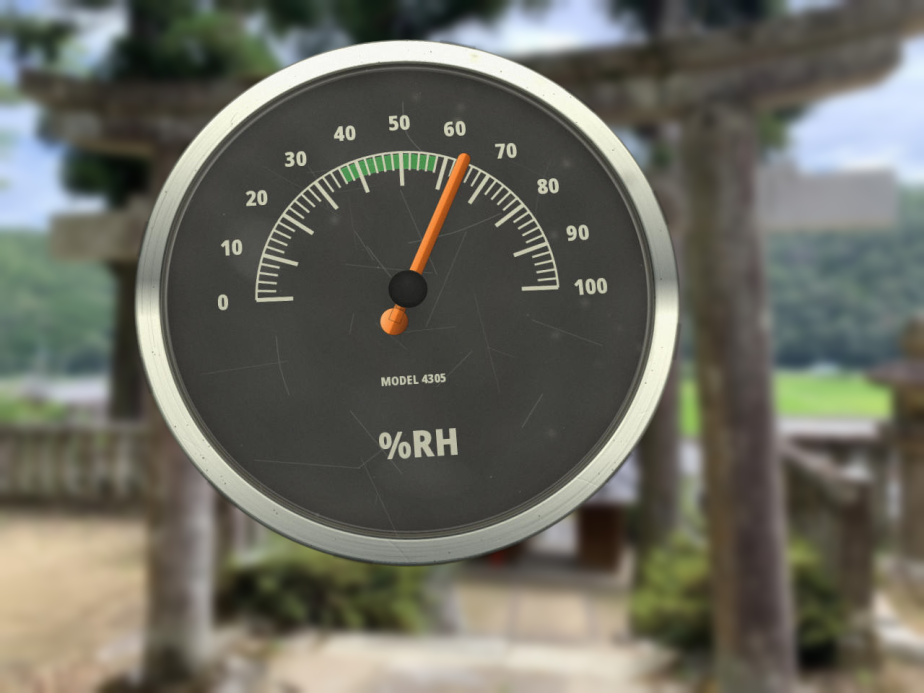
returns 64%
